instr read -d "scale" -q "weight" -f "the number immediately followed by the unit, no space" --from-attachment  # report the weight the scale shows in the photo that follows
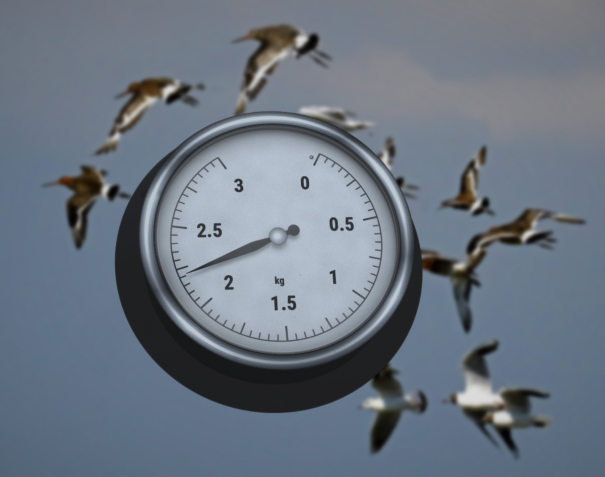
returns 2.2kg
